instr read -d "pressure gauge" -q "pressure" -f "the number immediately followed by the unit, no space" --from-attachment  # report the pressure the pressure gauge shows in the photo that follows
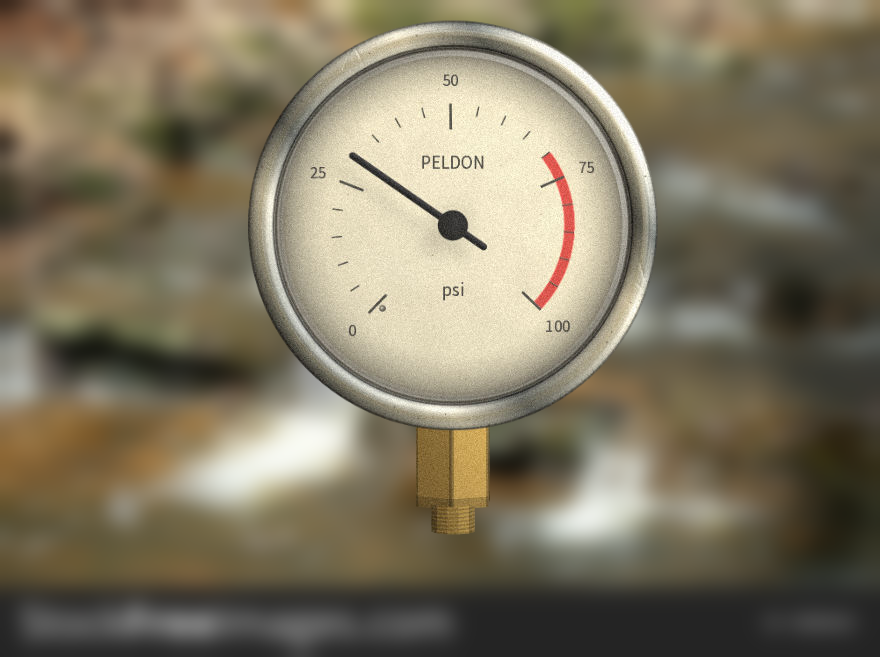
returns 30psi
